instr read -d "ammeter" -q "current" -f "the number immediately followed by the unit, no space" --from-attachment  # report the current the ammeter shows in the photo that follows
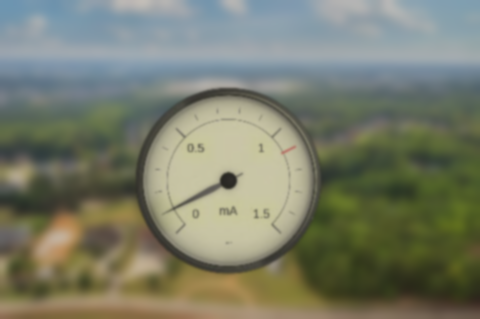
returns 0.1mA
